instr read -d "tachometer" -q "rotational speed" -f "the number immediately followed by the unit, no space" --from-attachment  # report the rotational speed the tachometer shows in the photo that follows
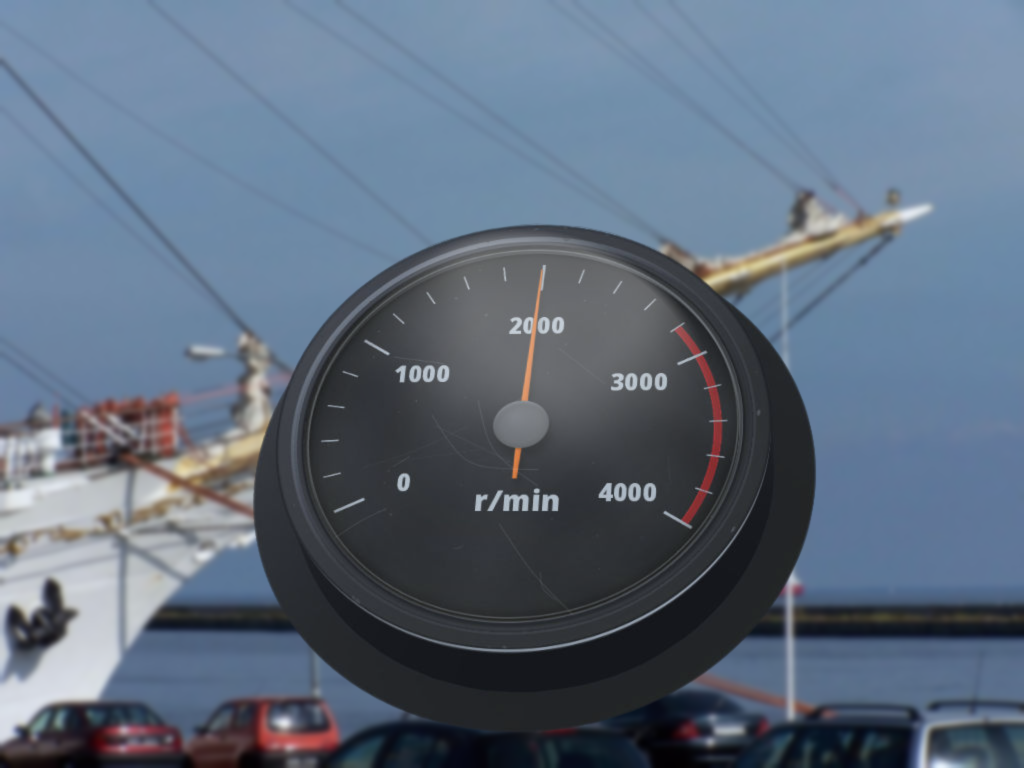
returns 2000rpm
